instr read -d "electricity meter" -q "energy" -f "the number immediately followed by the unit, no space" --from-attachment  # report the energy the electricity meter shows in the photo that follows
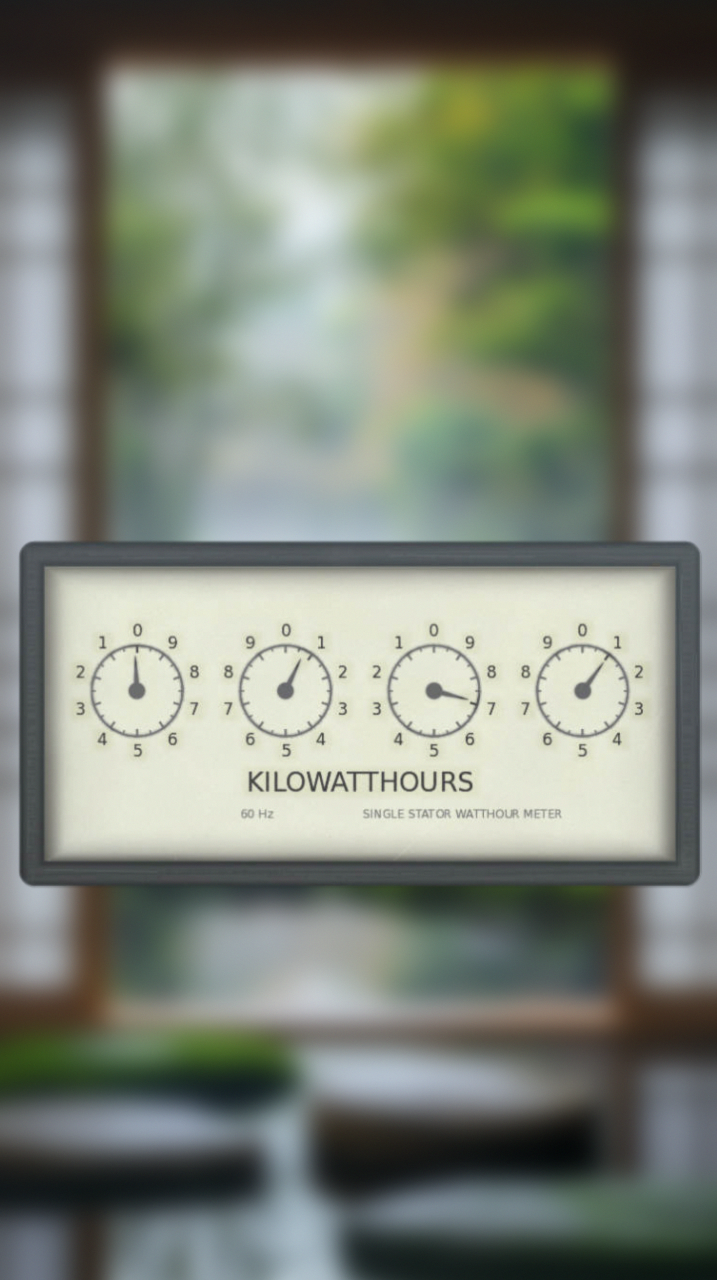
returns 71kWh
